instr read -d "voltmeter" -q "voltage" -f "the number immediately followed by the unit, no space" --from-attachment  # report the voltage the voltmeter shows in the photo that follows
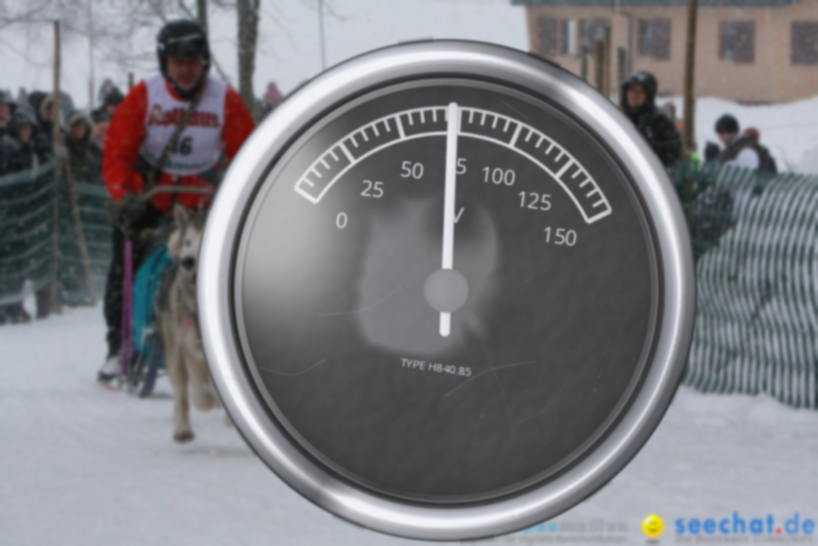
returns 72.5V
